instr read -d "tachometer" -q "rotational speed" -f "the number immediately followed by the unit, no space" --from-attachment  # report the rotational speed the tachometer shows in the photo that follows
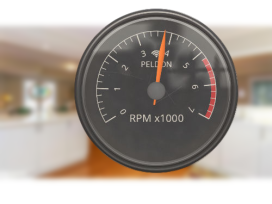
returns 3800rpm
